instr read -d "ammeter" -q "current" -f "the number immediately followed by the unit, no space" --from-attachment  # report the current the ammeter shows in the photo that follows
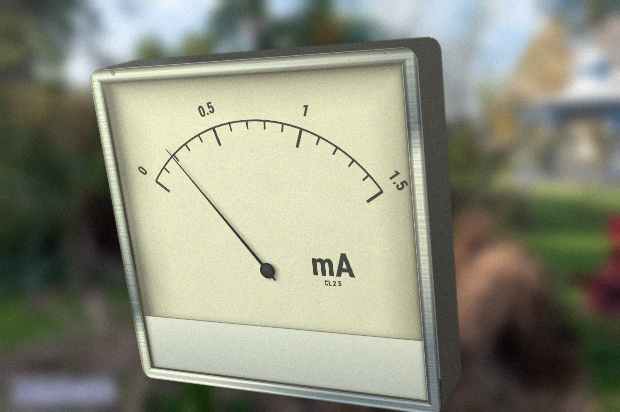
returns 0.2mA
